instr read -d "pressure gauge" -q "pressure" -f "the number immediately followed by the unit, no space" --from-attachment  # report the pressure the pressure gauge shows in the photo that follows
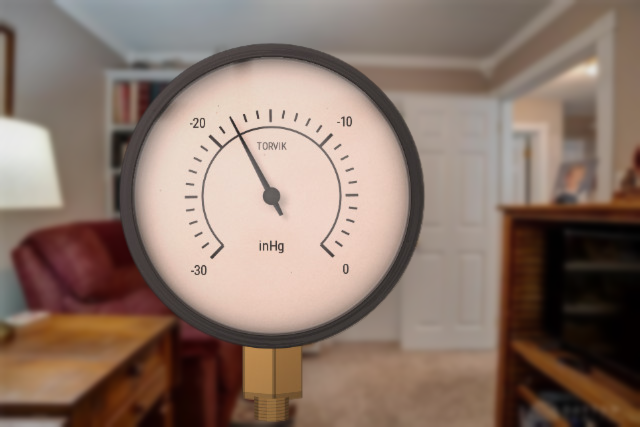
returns -18inHg
